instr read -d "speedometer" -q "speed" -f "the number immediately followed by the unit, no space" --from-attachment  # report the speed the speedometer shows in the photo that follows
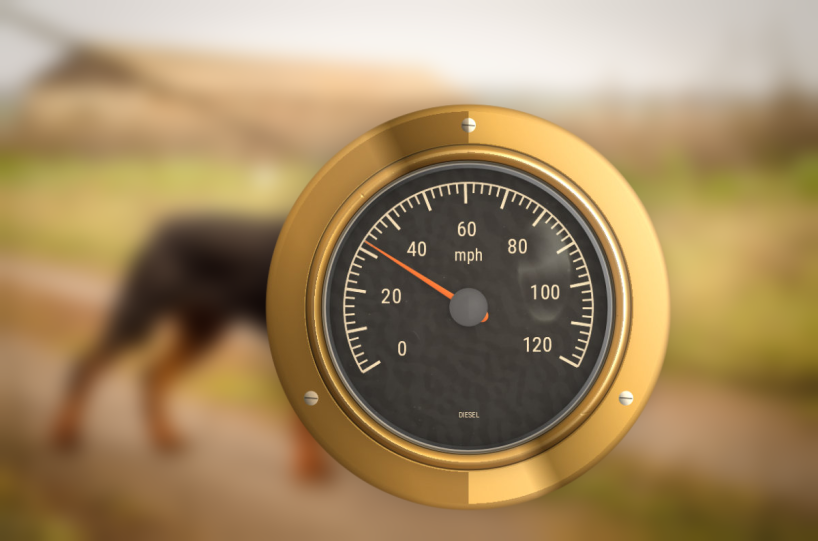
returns 32mph
